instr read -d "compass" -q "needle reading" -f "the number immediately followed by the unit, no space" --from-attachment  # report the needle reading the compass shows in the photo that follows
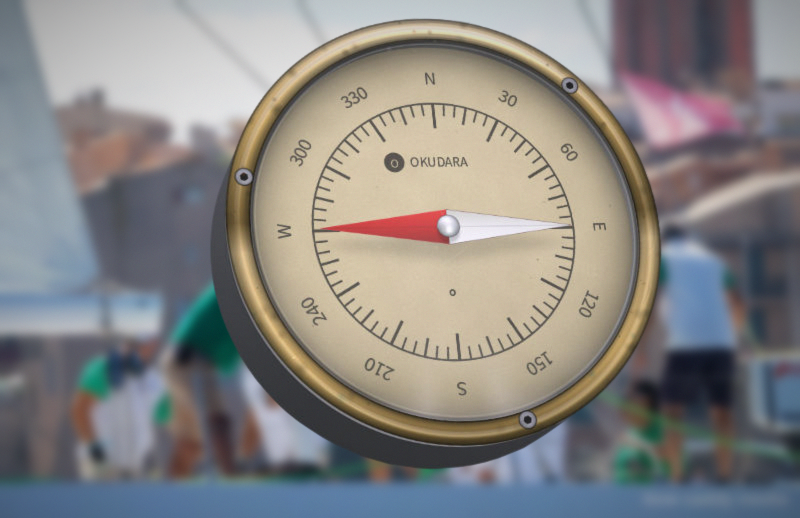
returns 270°
